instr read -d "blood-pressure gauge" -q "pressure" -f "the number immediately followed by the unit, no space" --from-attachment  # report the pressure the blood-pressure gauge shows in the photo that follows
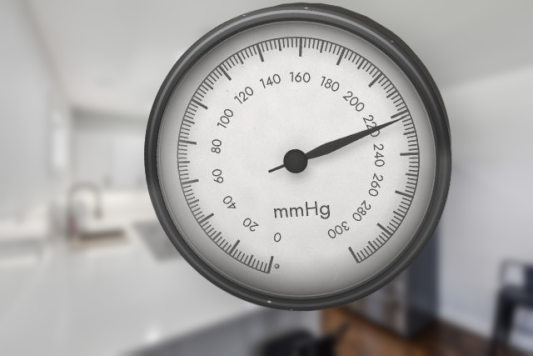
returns 222mmHg
